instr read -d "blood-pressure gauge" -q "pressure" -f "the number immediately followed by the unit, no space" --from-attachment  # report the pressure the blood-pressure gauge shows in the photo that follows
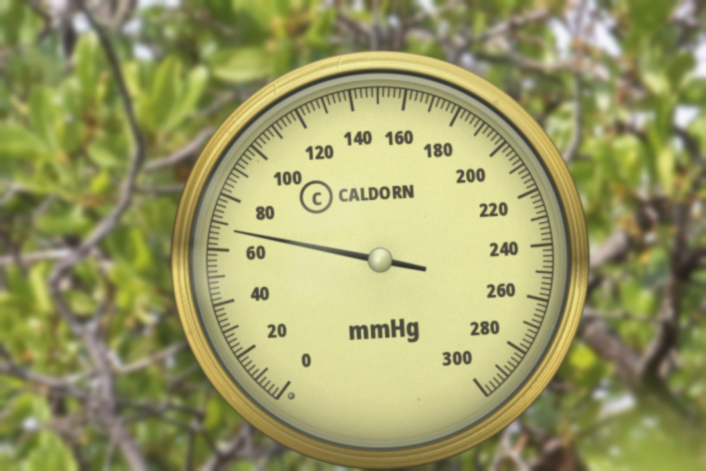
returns 68mmHg
